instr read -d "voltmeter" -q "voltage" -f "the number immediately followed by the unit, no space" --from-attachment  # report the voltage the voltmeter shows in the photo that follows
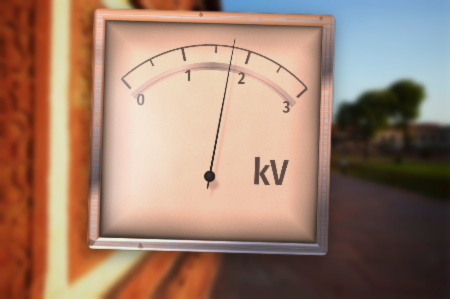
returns 1.75kV
